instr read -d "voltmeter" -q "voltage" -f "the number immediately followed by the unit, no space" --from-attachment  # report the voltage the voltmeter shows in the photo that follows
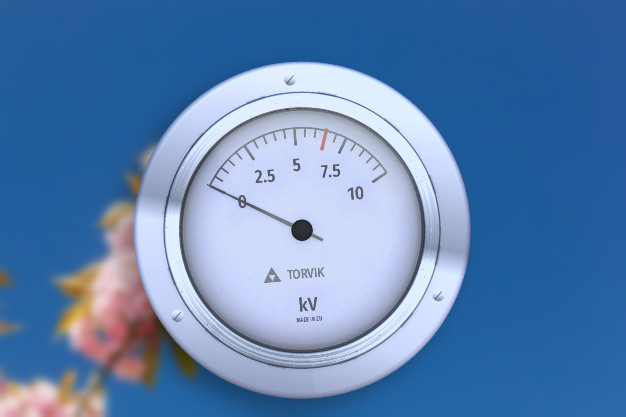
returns 0kV
